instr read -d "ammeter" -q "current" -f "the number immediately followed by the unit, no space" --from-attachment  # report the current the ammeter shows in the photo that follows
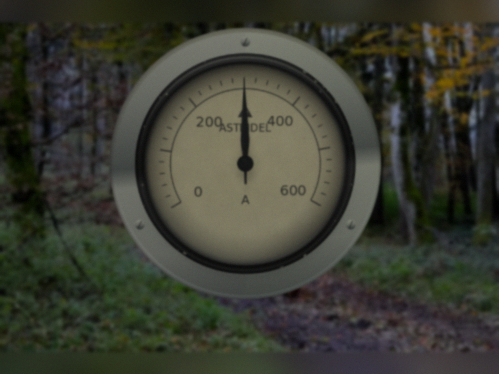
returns 300A
